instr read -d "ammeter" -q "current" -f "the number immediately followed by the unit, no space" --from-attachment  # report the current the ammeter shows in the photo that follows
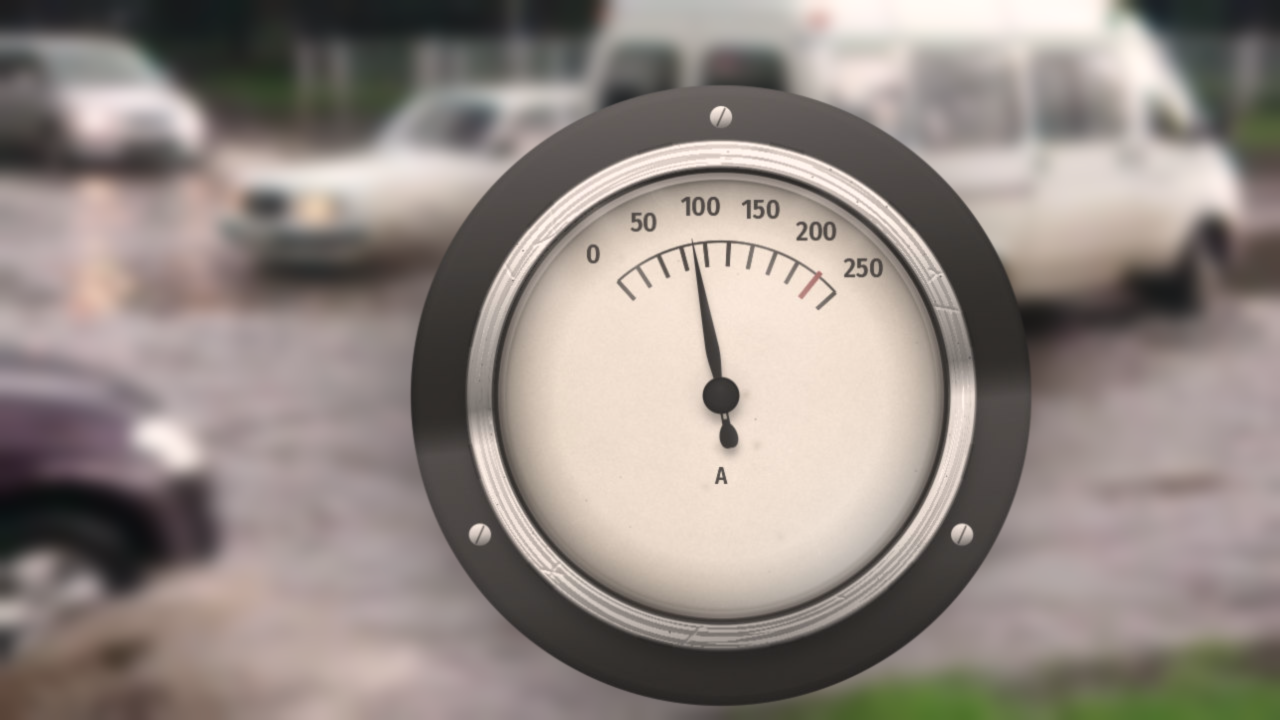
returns 87.5A
